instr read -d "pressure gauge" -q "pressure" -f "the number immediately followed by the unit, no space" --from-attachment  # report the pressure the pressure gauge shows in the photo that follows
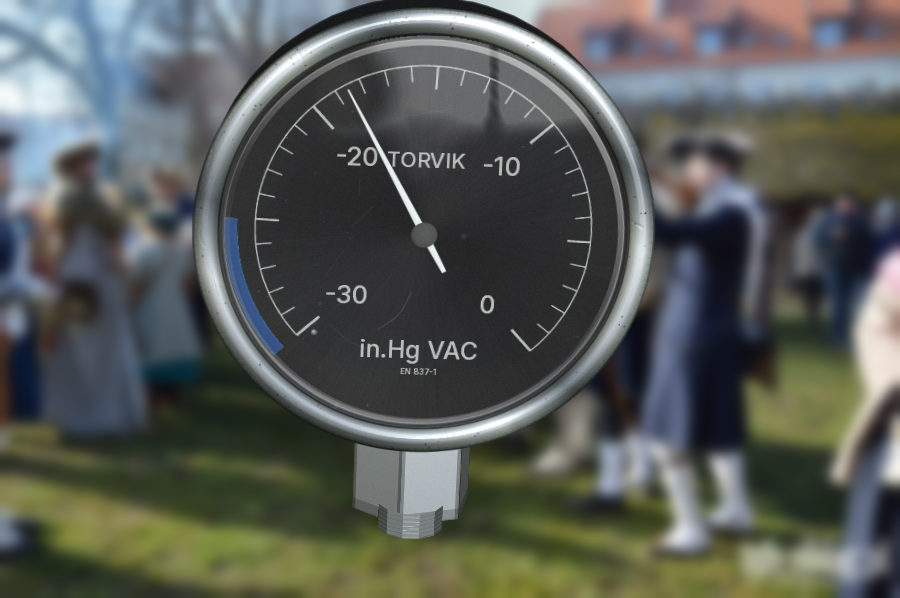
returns -18.5inHg
